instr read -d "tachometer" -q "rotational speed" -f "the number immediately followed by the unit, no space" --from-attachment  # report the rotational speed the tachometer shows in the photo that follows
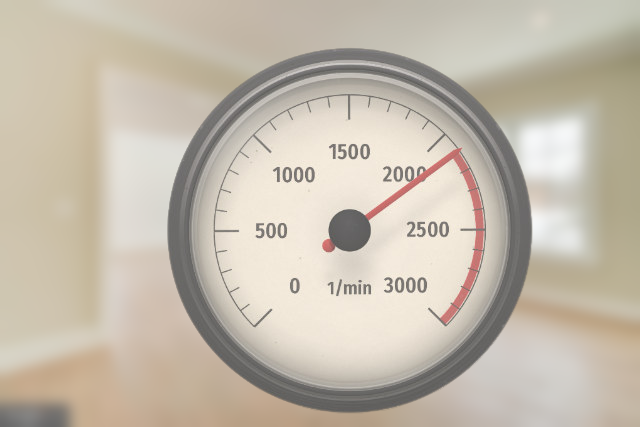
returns 2100rpm
